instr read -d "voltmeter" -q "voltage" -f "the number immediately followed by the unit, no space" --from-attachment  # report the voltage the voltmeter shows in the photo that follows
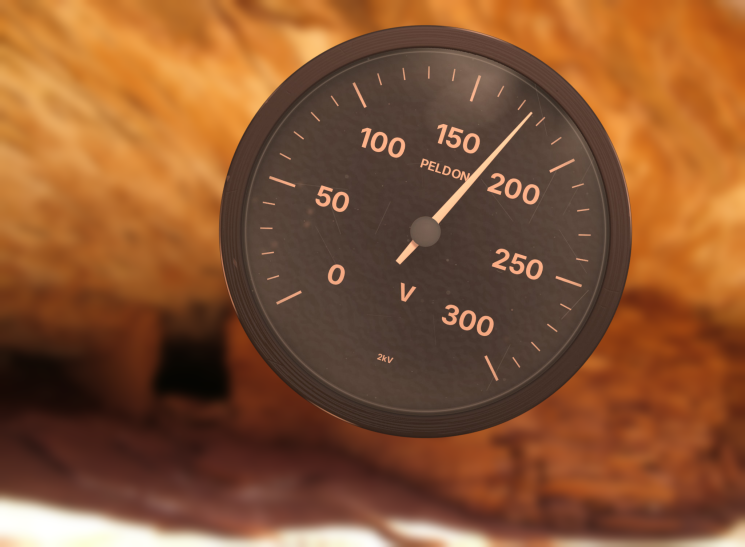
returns 175V
